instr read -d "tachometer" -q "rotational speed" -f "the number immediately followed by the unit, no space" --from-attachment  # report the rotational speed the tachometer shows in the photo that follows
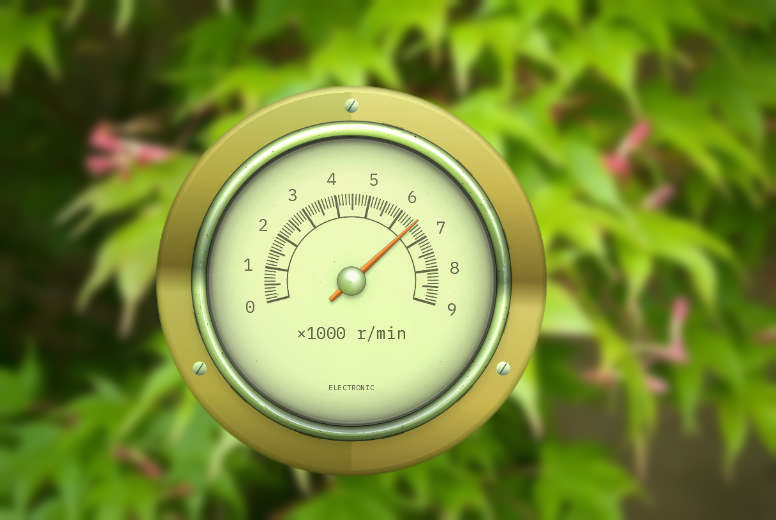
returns 6500rpm
